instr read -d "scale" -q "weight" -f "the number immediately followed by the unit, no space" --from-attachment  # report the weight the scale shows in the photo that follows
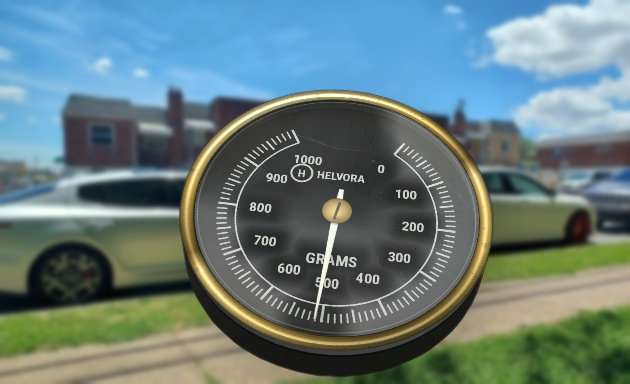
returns 510g
